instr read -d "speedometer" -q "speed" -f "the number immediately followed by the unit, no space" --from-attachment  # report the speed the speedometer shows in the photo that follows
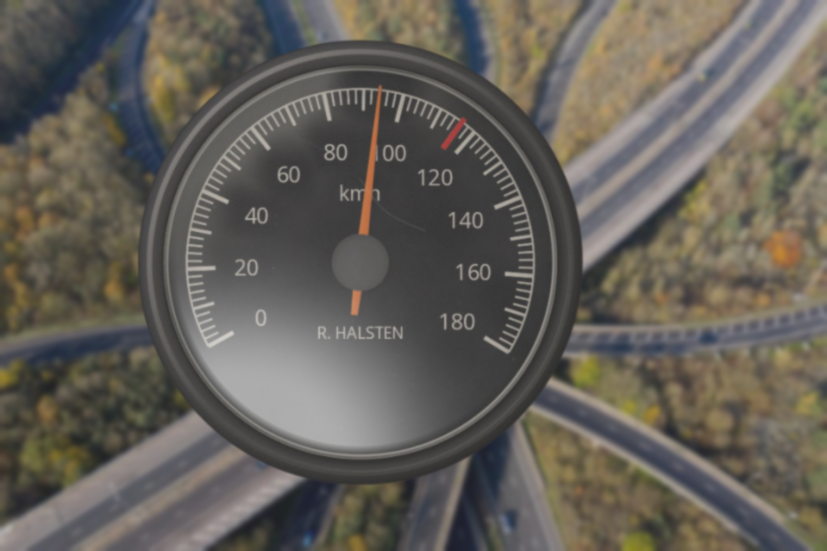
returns 94km/h
